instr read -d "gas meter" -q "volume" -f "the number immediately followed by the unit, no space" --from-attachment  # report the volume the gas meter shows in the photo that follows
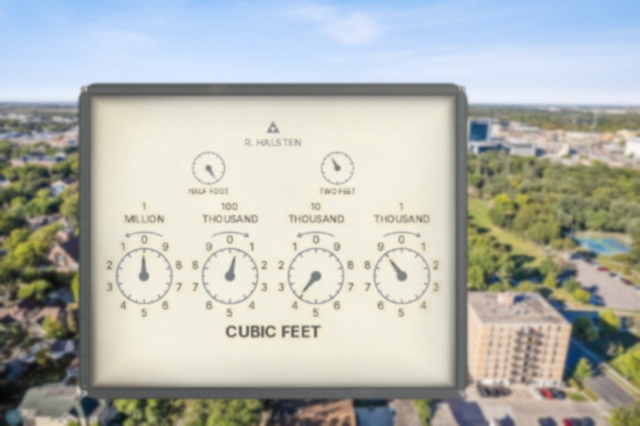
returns 3900ft³
